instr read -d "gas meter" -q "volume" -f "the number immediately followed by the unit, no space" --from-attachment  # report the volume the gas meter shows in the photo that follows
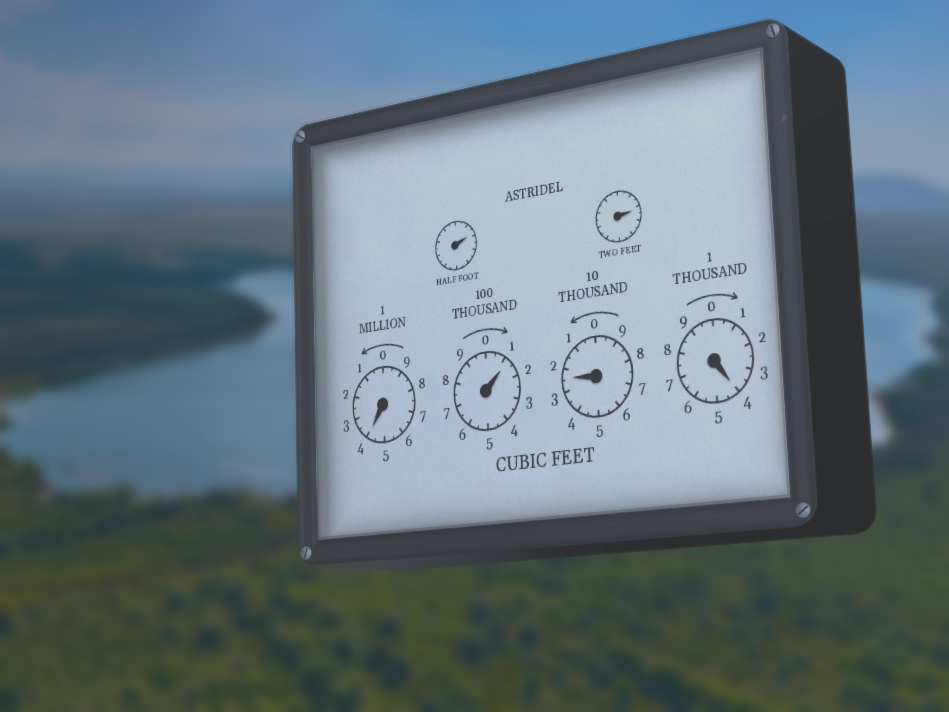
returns 412400ft³
